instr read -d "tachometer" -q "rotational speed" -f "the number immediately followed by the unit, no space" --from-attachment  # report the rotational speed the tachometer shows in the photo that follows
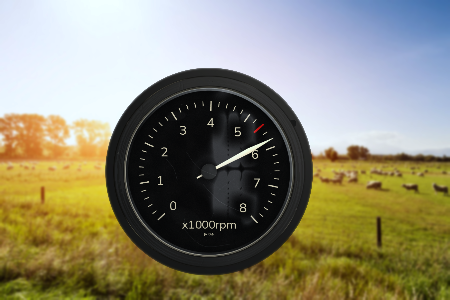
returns 5800rpm
